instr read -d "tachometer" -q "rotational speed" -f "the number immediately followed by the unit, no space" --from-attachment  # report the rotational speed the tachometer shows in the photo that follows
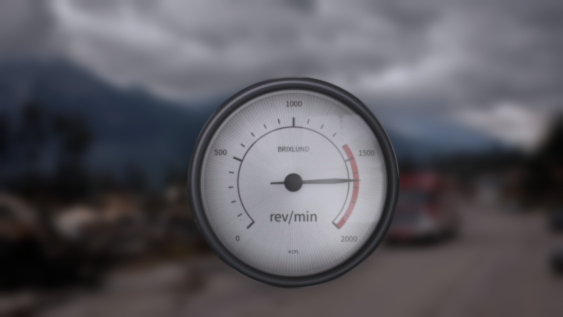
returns 1650rpm
